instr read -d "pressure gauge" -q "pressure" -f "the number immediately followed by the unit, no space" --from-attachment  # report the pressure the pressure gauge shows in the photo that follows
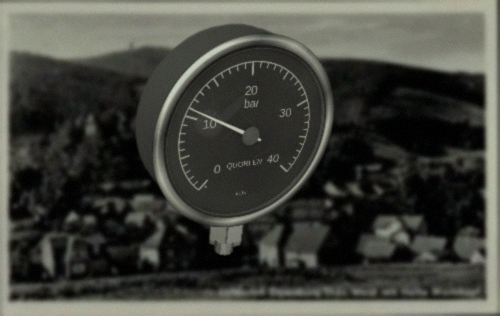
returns 11bar
